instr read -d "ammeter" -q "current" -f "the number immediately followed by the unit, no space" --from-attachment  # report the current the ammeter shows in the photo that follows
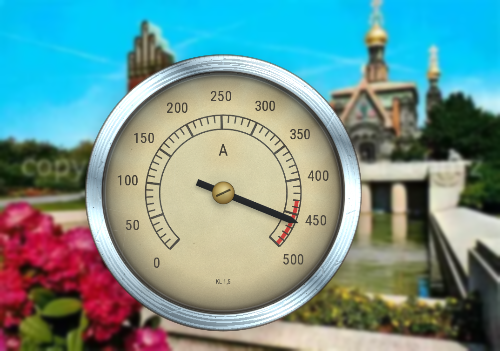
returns 460A
